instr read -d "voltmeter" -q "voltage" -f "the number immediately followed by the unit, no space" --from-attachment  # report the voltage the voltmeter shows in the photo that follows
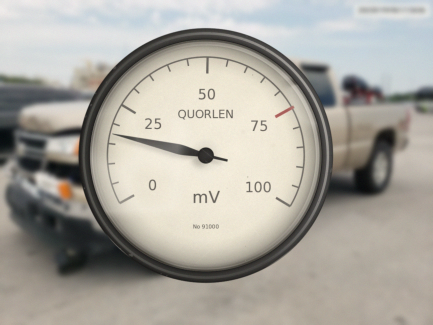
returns 17.5mV
